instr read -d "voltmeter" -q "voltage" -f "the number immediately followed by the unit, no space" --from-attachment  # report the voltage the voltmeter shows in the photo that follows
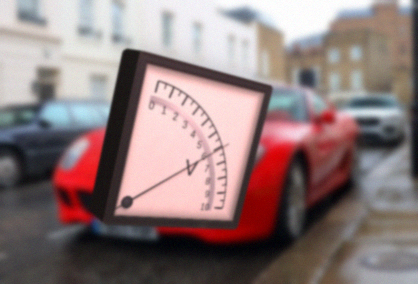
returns 6V
